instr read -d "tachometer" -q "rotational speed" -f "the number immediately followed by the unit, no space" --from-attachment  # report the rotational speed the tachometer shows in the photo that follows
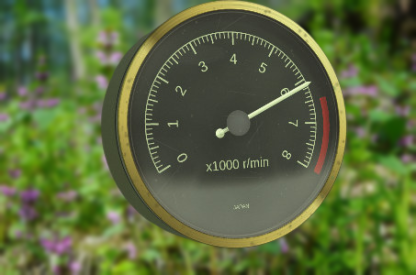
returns 6100rpm
